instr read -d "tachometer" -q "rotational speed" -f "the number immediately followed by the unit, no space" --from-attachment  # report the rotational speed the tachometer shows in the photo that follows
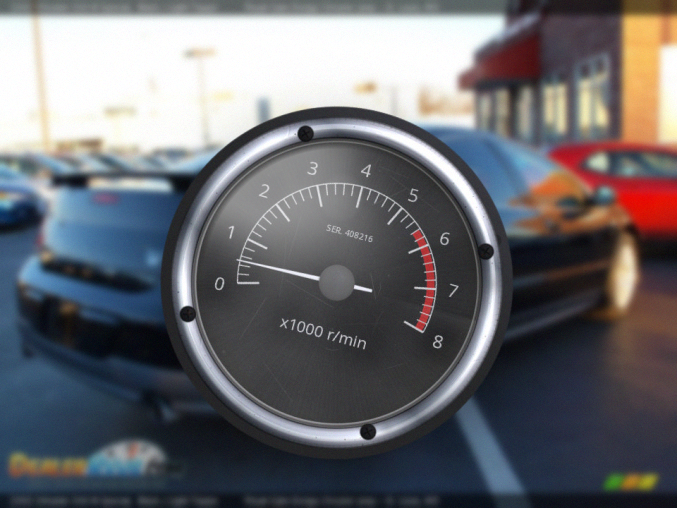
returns 500rpm
